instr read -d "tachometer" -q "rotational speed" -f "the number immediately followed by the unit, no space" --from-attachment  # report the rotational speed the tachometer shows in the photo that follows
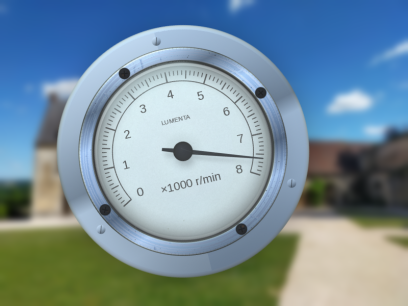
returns 7600rpm
